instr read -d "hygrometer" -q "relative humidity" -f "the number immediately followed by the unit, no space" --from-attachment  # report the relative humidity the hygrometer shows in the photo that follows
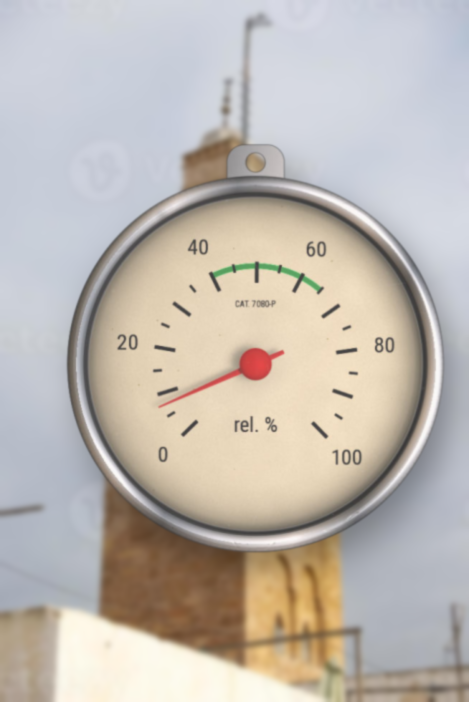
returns 7.5%
